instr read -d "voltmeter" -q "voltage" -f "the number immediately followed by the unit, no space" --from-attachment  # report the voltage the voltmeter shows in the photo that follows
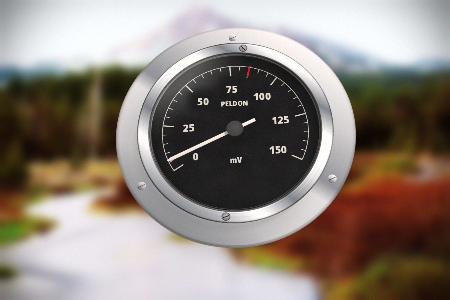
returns 5mV
